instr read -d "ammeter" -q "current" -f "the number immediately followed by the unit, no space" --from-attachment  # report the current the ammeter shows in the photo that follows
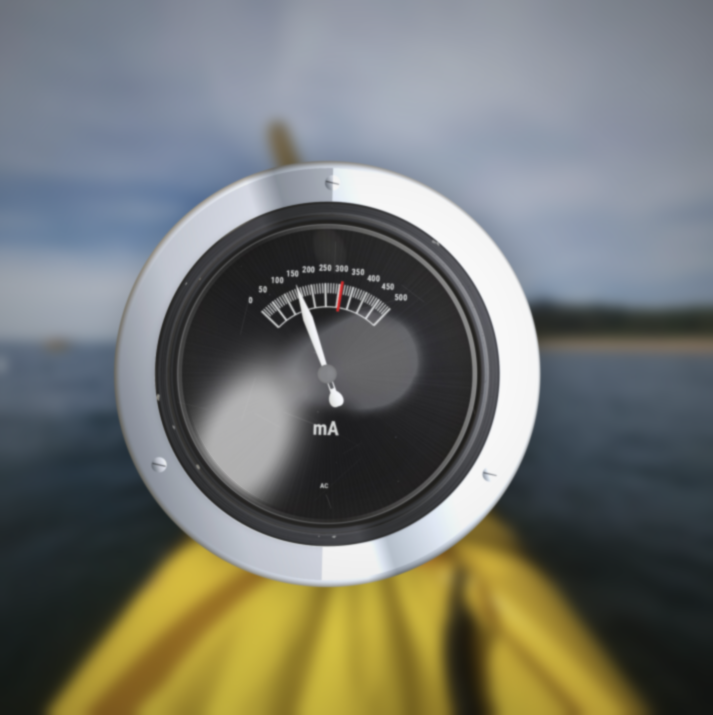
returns 150mA
